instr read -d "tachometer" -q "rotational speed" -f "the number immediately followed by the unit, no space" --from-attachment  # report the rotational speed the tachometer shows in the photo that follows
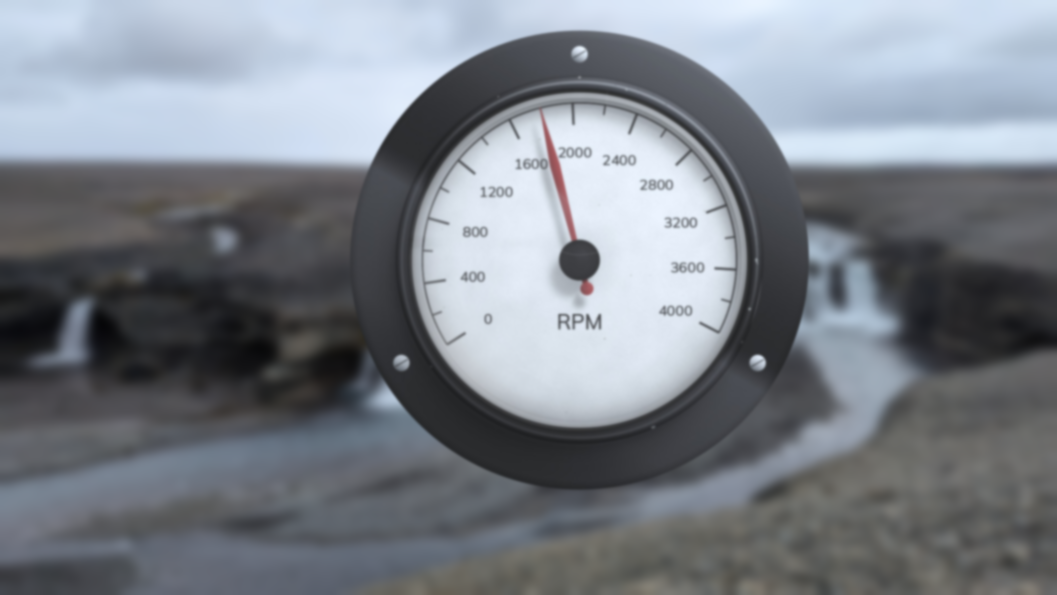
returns 1800rpm
